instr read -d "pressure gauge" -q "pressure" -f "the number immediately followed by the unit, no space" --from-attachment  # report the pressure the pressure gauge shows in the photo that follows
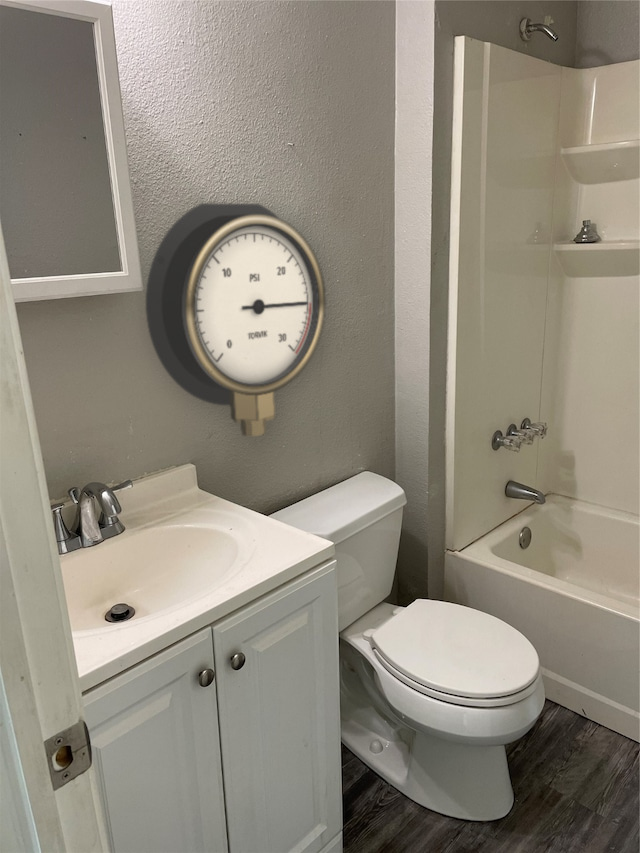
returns 25psi
